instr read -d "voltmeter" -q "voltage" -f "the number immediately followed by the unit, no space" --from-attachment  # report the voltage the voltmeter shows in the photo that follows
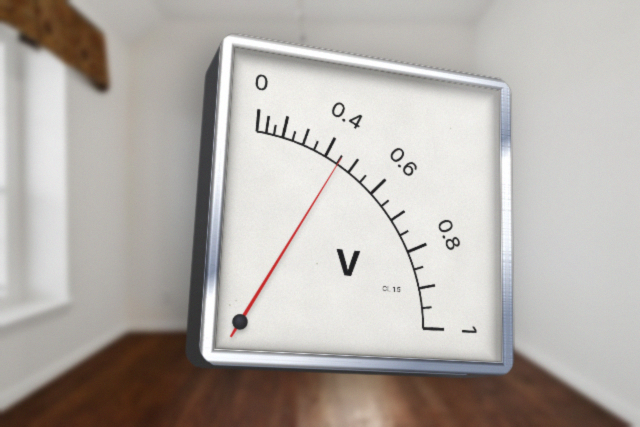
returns 0.45V
